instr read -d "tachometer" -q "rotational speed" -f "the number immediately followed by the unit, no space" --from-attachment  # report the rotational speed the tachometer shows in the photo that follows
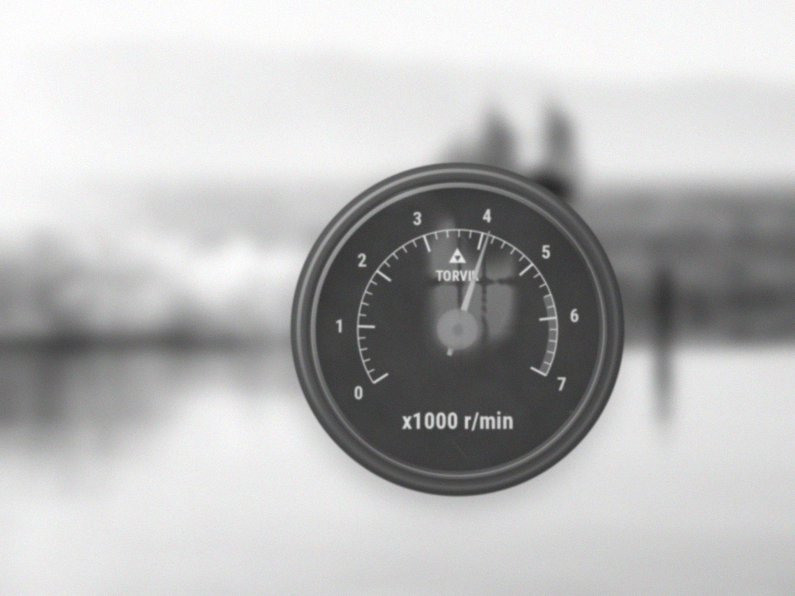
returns 4100rpm
